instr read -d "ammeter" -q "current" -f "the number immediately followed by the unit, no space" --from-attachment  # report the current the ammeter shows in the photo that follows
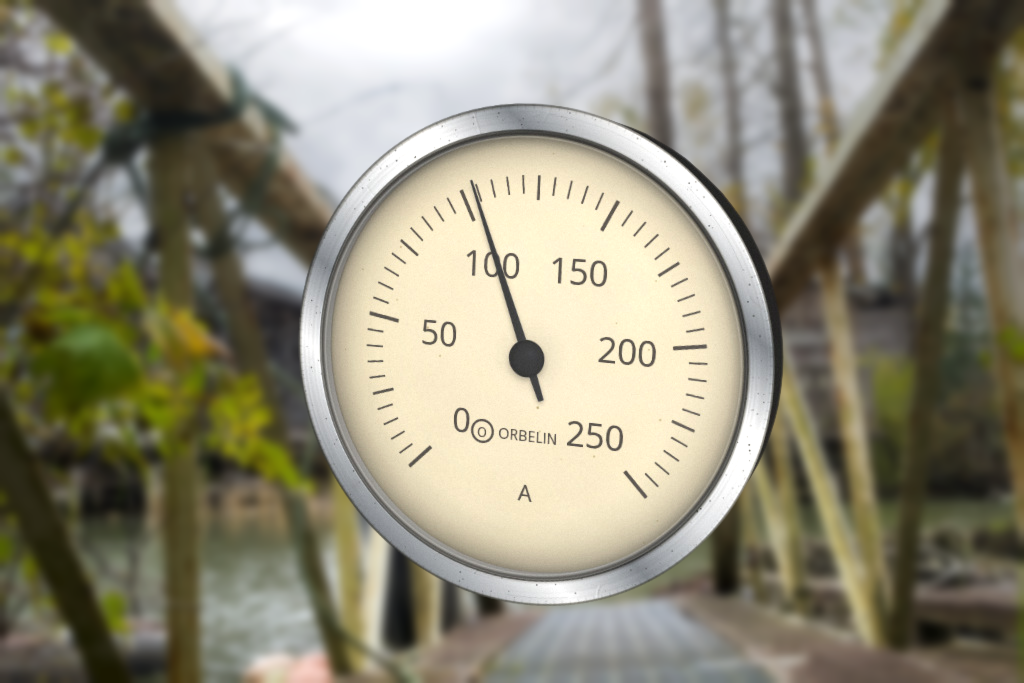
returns 105A
